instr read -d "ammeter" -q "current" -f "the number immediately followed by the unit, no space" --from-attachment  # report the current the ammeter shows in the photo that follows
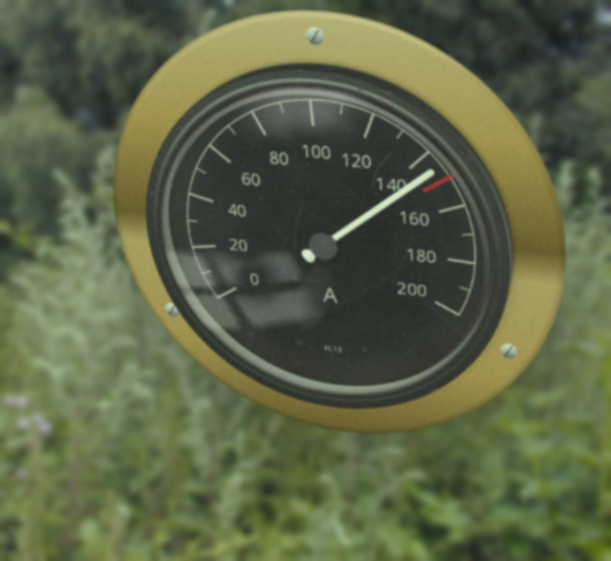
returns 145A
